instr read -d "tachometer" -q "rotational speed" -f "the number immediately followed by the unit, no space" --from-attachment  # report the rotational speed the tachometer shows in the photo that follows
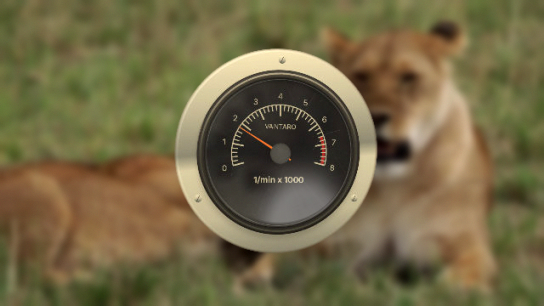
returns 1800rpm
